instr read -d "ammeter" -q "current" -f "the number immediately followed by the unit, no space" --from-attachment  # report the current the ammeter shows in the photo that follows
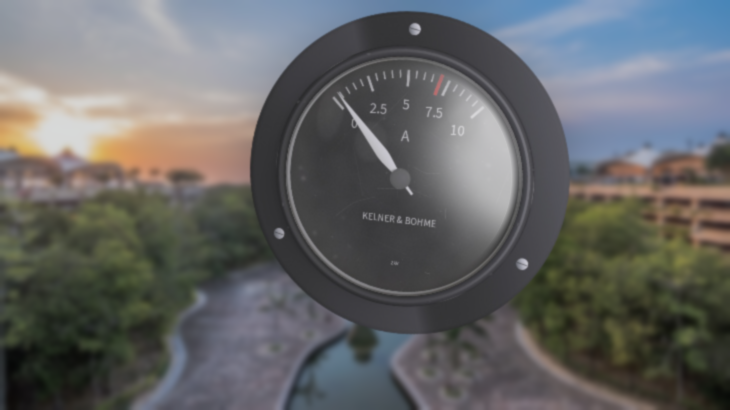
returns 0.5A
